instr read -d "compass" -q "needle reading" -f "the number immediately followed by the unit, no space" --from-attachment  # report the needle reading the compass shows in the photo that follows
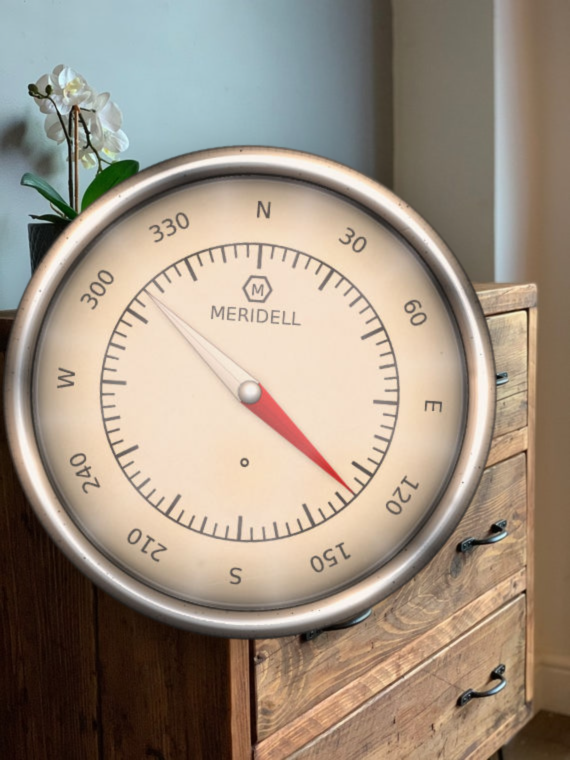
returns 130°
